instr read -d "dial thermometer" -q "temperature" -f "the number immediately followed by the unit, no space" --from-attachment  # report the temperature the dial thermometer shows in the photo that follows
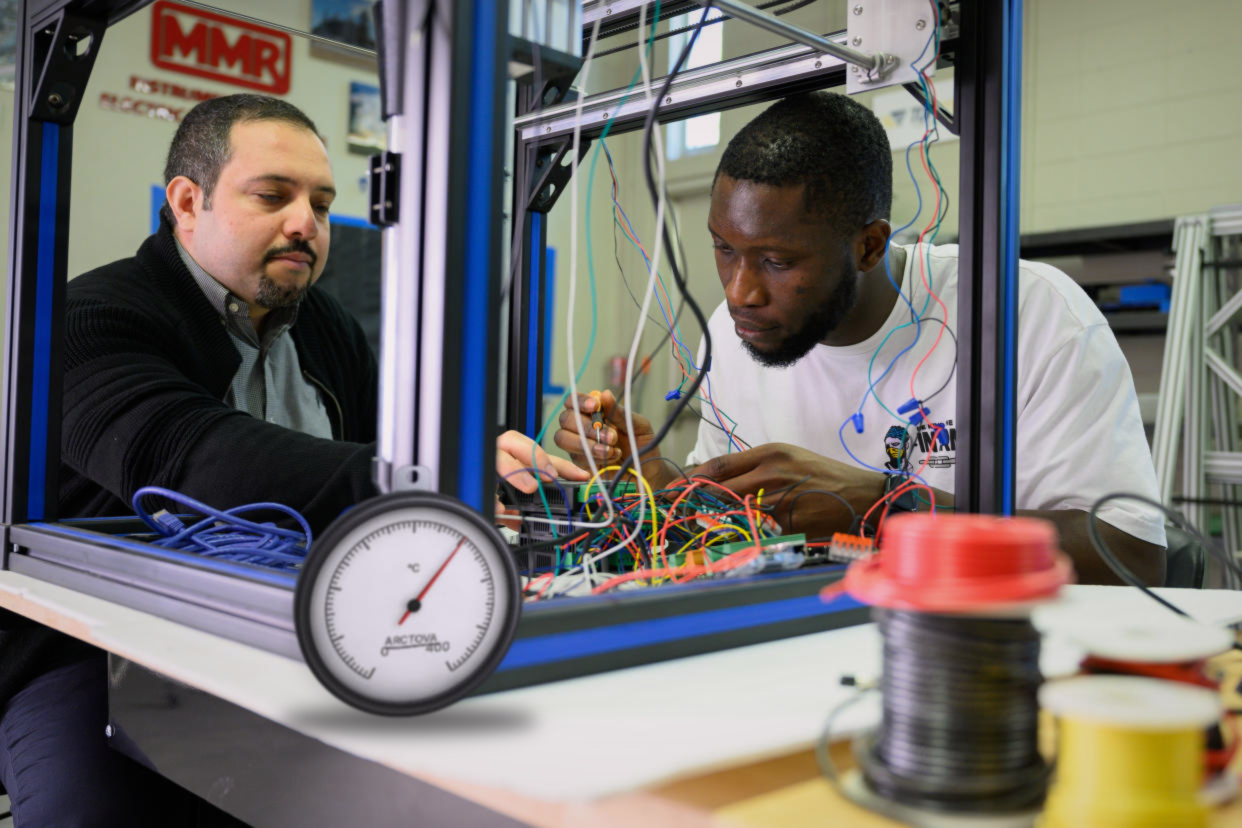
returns 250°C
